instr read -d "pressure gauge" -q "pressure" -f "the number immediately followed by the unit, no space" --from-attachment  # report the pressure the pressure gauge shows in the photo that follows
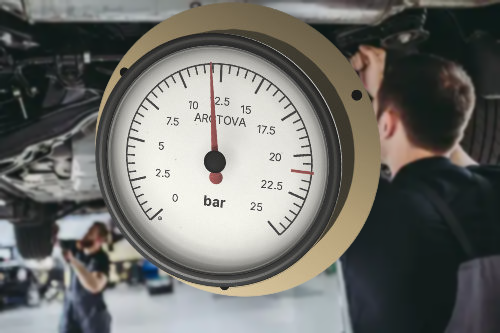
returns 12bar
